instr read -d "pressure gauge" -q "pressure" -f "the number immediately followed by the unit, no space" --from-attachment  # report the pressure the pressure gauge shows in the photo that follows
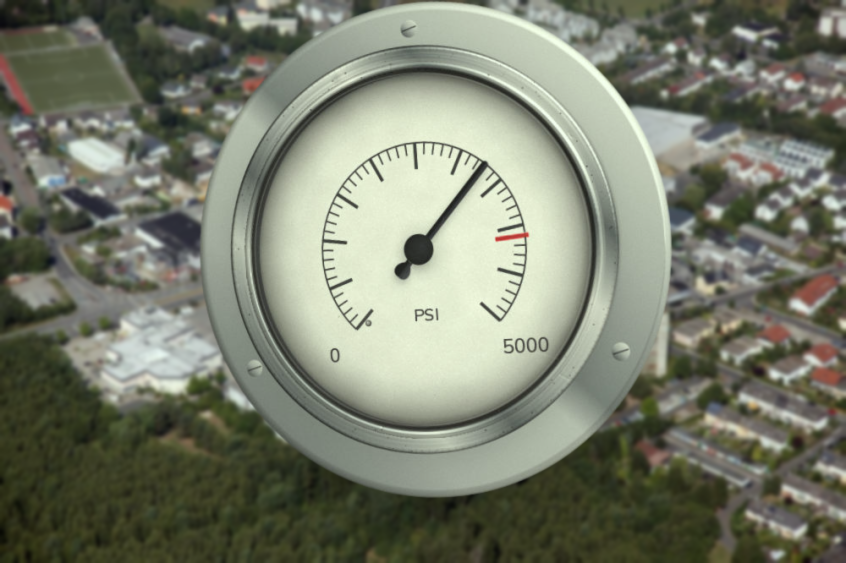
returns 3300psi
